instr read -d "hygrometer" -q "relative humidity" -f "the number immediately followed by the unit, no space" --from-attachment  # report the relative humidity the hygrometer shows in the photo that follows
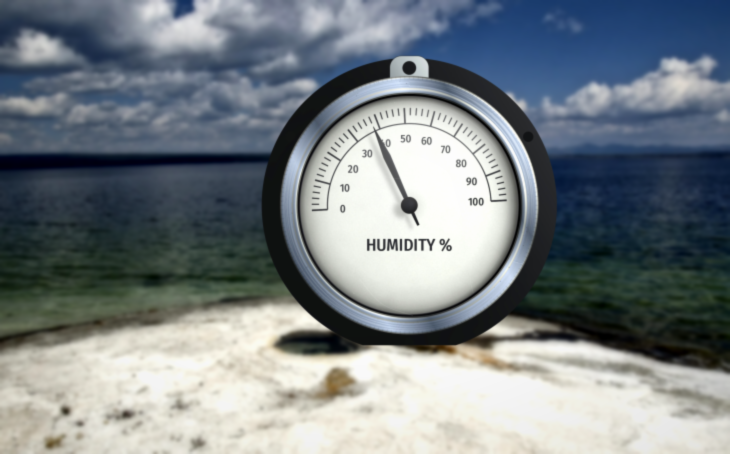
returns 38%
